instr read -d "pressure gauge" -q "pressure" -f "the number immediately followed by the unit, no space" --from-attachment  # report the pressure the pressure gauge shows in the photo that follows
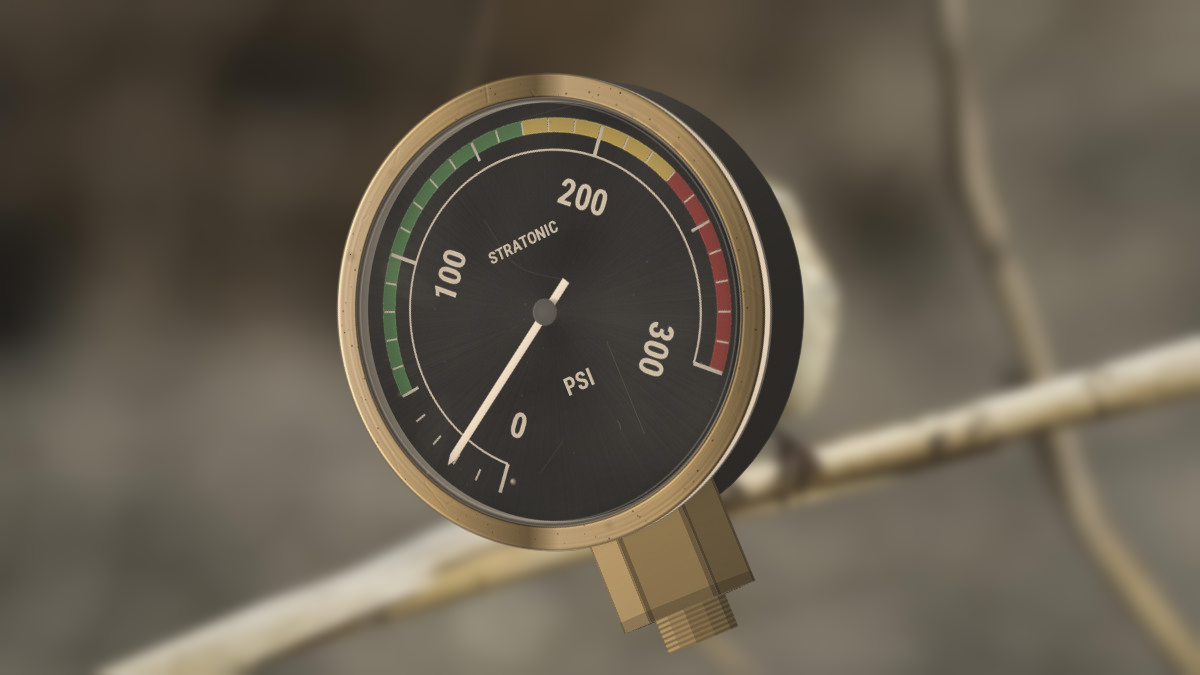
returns 20psi
